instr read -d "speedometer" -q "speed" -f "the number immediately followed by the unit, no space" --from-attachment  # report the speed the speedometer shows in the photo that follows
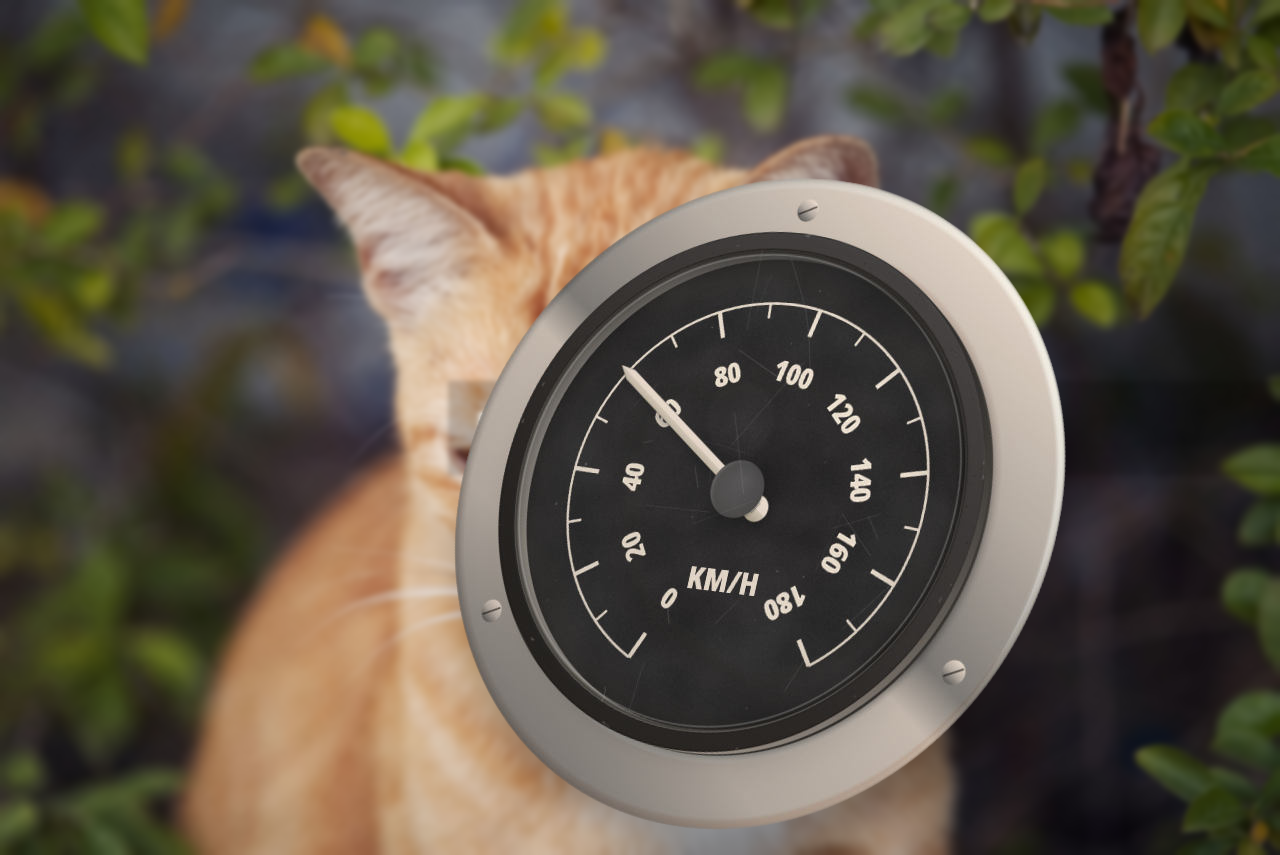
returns 60km/h
